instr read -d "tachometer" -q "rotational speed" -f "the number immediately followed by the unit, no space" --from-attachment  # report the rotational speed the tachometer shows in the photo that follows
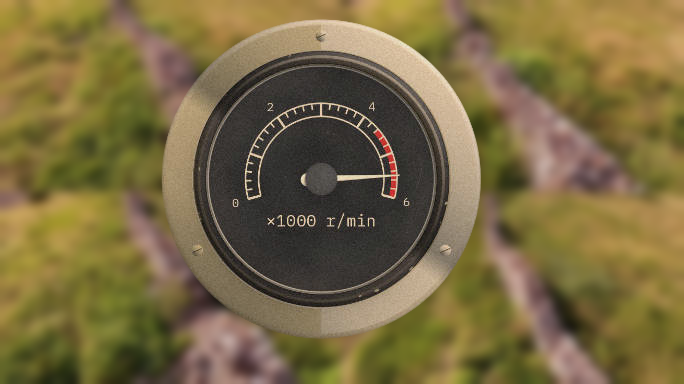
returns 5500rpm
